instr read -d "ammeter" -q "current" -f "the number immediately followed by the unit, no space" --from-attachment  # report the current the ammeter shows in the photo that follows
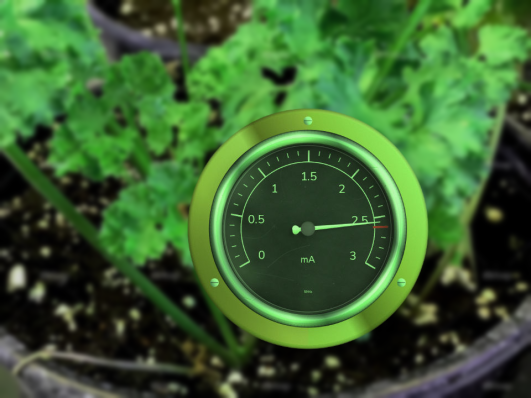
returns 2.55mA
